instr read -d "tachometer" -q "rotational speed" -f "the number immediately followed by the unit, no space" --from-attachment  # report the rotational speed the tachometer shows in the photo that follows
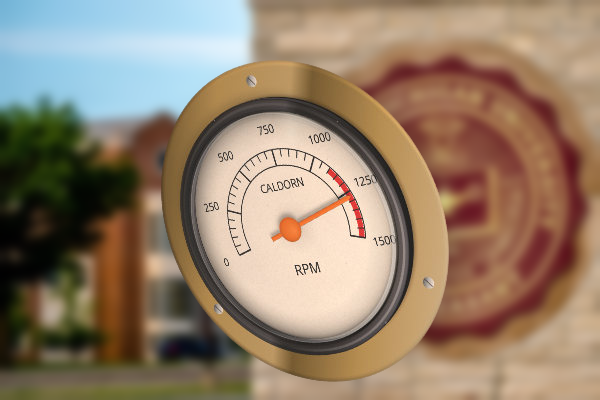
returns 1275rpm
